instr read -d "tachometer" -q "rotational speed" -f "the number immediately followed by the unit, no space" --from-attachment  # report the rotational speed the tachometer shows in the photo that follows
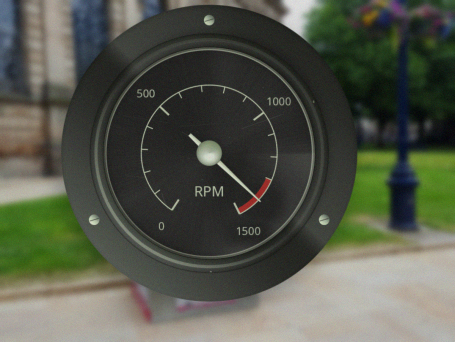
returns 1400rpm
